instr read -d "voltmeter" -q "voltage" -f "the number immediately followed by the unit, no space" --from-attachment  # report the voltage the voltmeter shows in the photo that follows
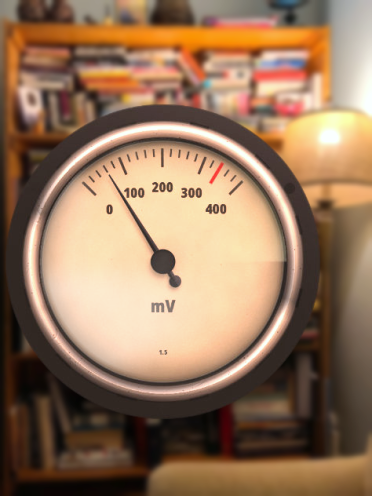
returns 60mV
